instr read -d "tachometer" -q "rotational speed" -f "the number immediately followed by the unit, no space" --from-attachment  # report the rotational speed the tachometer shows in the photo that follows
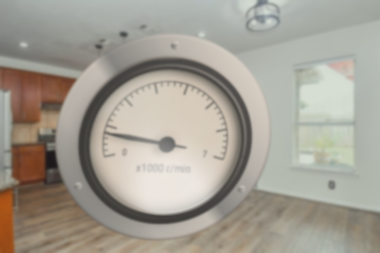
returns 800rpm
